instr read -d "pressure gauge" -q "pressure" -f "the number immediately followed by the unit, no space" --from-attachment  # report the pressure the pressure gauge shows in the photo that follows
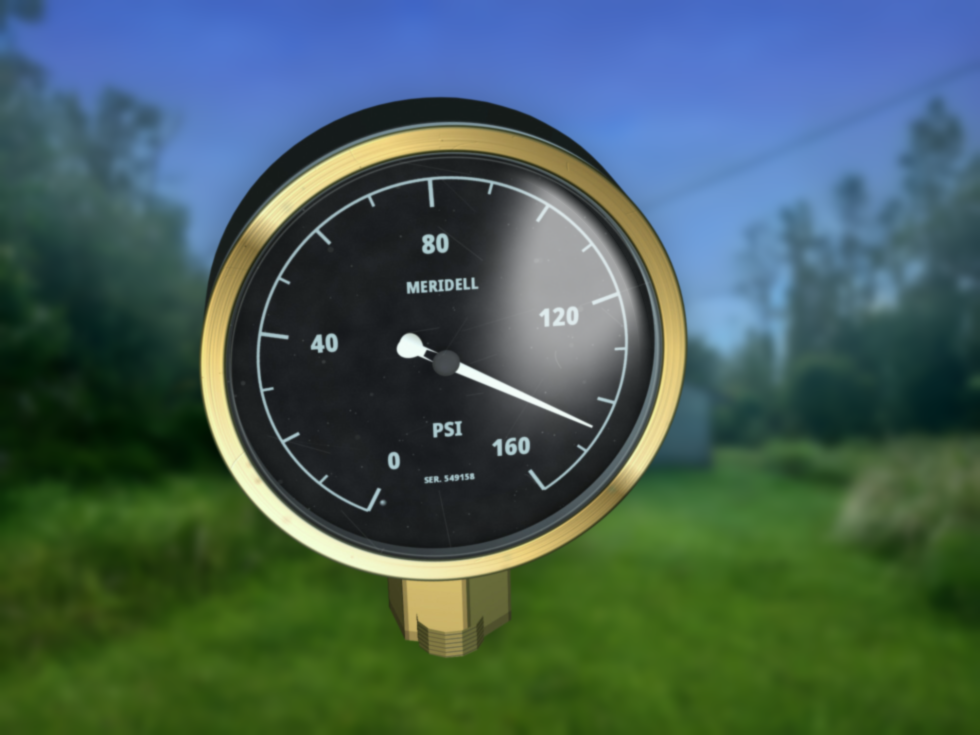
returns 145psi
